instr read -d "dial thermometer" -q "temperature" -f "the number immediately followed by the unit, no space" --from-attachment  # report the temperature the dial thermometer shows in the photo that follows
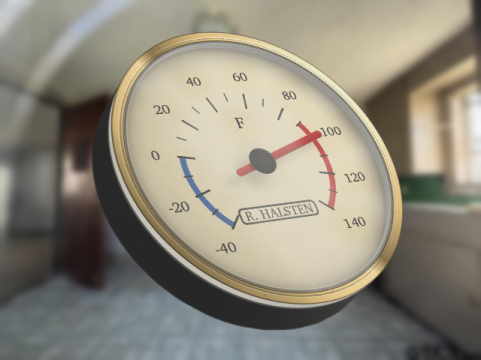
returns 100°F
